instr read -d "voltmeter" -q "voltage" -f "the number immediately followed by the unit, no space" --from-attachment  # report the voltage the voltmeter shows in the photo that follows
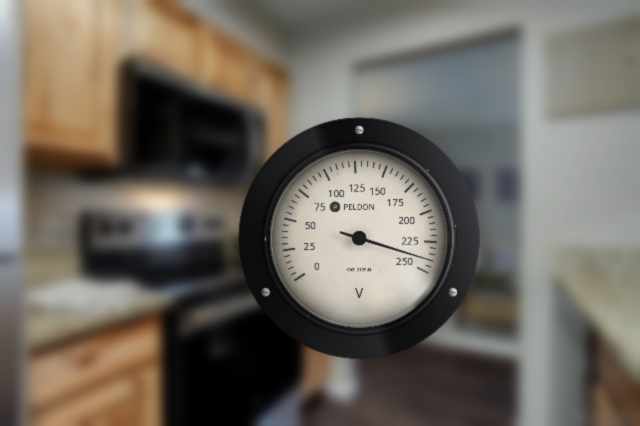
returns 240V
